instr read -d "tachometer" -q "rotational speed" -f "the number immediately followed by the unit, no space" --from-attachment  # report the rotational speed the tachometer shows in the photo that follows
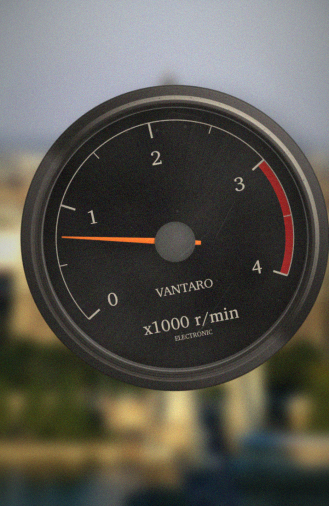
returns 750rpm
